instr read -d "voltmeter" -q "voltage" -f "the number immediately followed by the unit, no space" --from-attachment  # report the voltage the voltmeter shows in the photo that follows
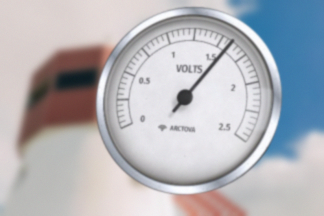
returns 1.6V
